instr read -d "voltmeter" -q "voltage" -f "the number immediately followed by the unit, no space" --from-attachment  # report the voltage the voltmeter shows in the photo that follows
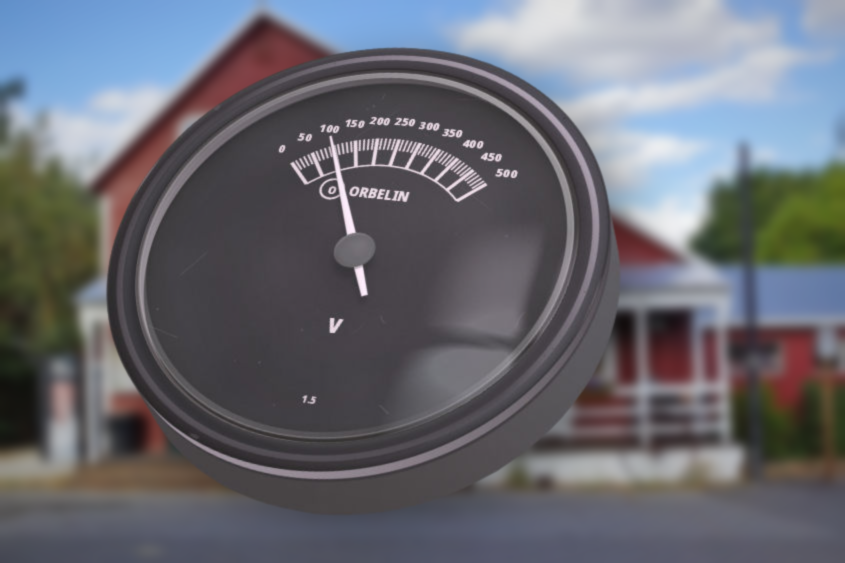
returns 100V
